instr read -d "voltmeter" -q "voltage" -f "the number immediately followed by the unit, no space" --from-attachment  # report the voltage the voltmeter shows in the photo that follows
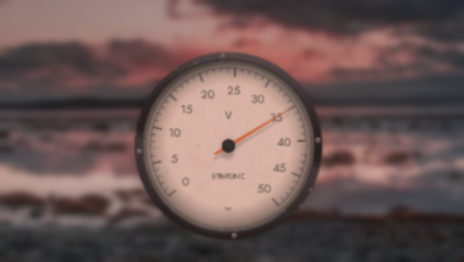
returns 35V
